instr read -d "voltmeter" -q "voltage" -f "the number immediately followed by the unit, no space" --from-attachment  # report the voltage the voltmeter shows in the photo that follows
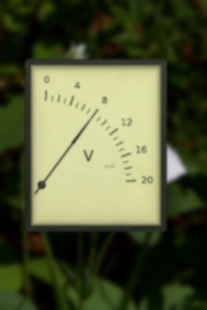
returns 8V
